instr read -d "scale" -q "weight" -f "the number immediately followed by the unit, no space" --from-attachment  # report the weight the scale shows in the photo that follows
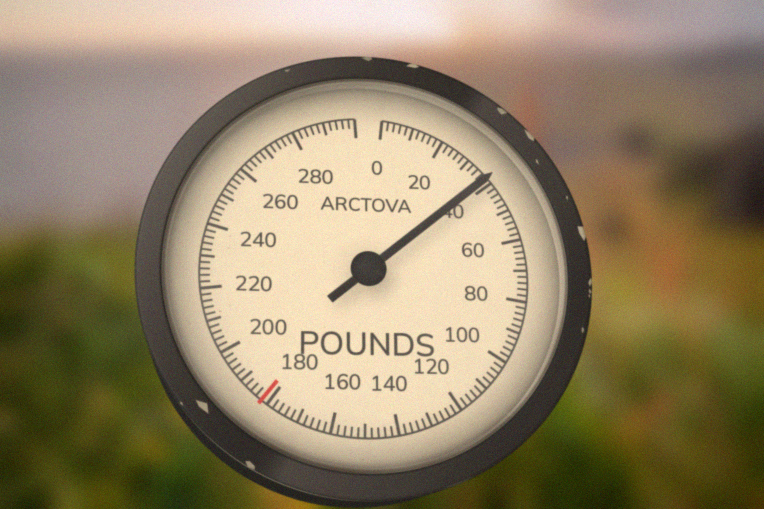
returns 38lb
